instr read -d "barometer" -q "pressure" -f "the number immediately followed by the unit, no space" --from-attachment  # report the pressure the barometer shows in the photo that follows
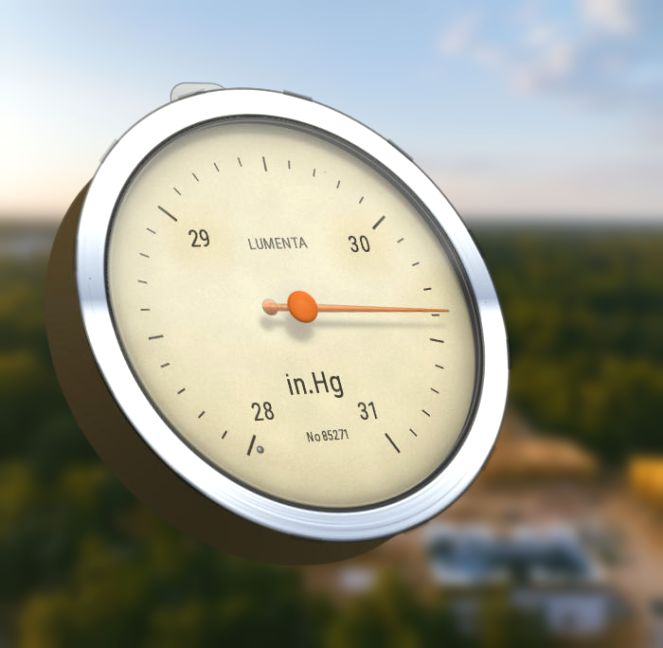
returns 30.4inHg
